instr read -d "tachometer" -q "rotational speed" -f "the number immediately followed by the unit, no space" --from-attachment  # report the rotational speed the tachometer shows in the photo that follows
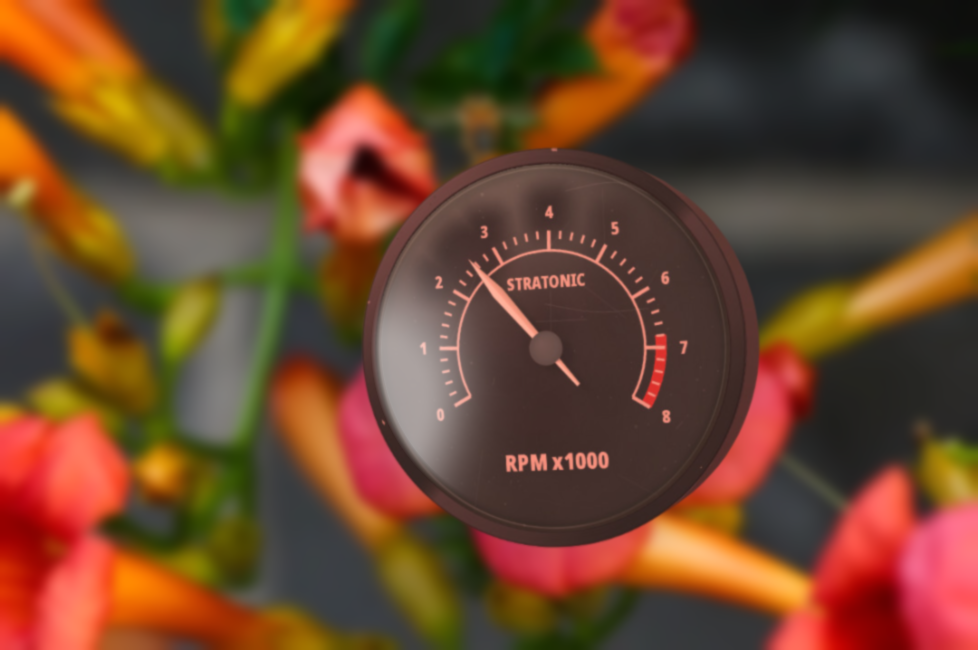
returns 2600rpm
